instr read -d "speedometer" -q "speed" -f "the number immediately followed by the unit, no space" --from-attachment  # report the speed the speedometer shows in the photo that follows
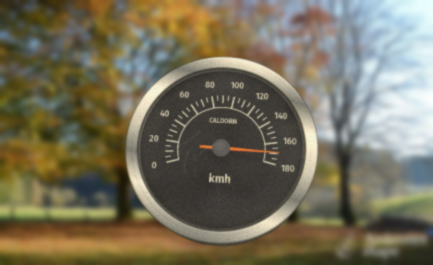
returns 170km/h
